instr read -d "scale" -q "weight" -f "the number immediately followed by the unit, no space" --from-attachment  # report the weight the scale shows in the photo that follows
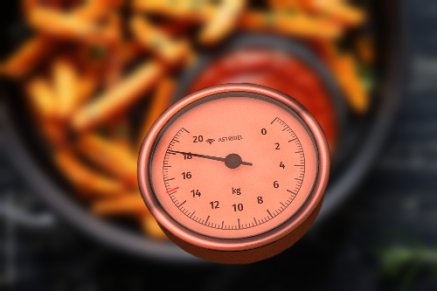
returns 18kg
